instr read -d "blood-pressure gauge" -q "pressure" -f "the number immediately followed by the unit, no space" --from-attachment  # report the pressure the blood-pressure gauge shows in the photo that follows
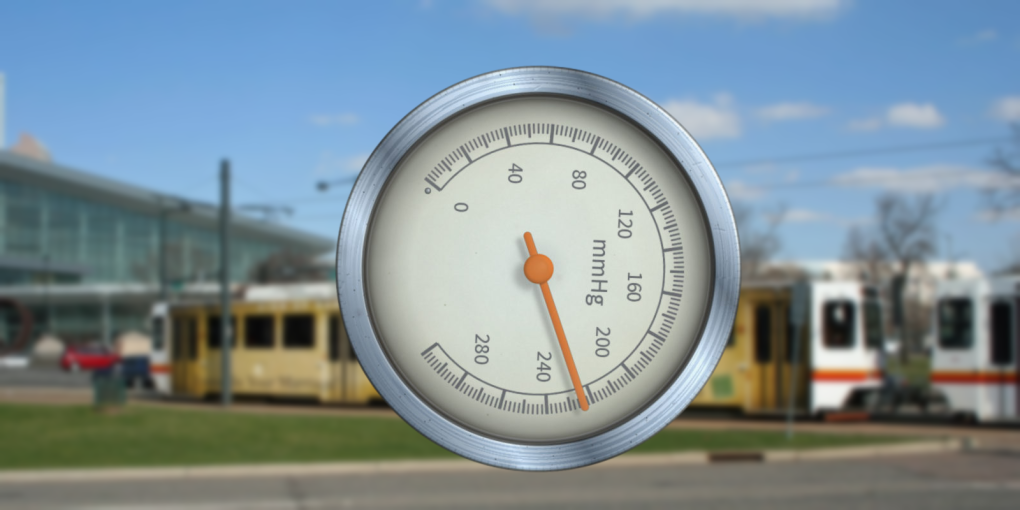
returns 224mmHg
